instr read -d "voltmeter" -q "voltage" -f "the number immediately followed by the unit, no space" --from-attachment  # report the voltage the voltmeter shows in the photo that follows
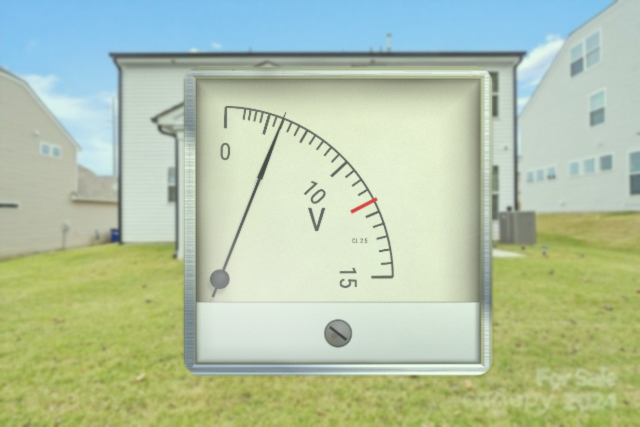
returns 6V
